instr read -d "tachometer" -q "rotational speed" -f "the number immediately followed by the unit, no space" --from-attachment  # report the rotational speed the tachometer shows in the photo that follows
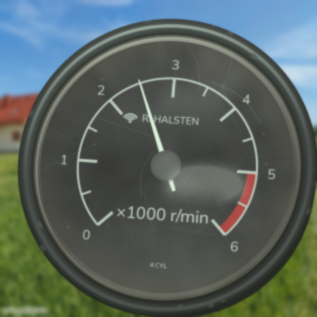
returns 2500rpm
